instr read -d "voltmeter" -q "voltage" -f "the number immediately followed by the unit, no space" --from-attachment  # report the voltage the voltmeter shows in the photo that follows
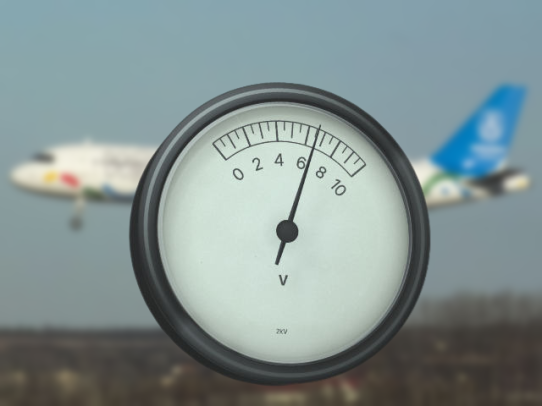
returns 6.5V
